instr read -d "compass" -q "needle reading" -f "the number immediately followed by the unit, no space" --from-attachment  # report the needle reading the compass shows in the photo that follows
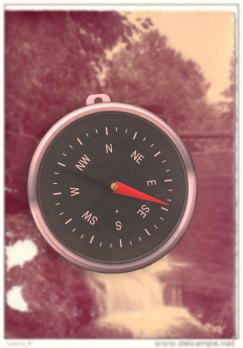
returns 115°
